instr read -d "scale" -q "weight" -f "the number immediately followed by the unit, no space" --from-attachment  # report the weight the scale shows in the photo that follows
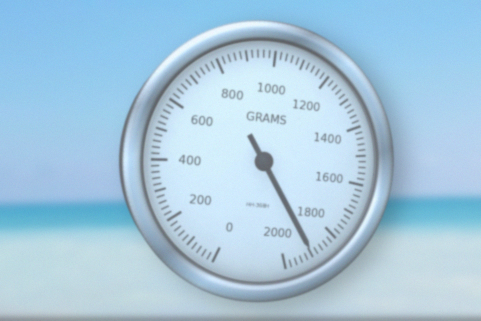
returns 1900g
